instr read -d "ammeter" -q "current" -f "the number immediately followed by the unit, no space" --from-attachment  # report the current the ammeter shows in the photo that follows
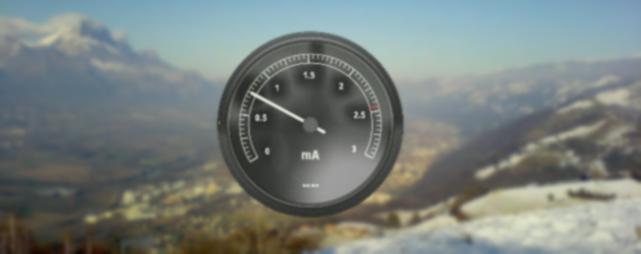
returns 0.75mA
